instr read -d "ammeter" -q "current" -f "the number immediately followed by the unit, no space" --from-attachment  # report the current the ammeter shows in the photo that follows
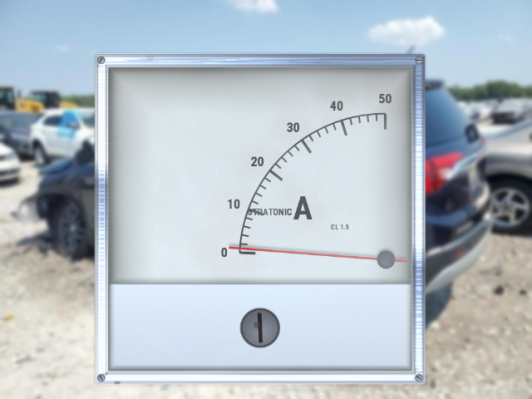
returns 1A
